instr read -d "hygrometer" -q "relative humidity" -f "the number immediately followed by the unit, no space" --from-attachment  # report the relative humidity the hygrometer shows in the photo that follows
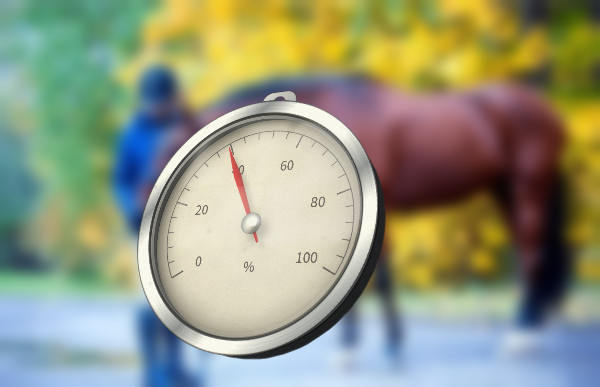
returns 40%
